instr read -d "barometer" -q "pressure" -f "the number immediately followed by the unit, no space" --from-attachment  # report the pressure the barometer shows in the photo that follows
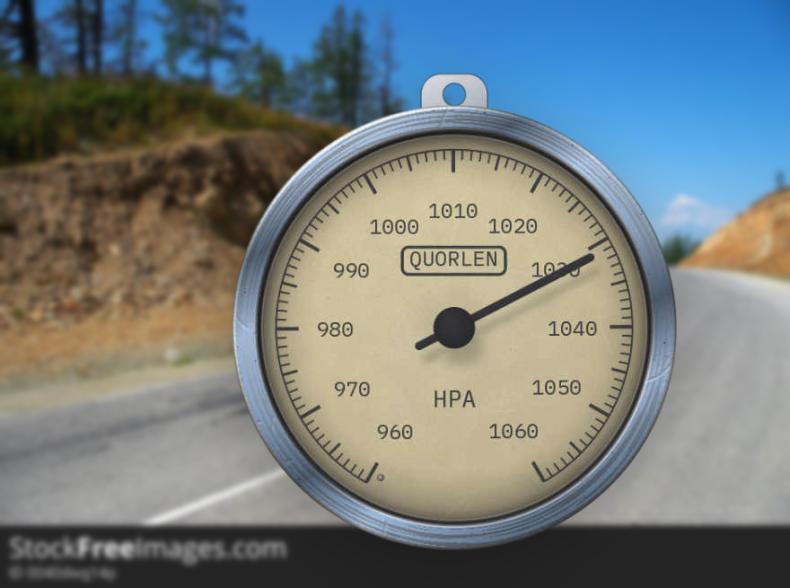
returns 1031hPa
